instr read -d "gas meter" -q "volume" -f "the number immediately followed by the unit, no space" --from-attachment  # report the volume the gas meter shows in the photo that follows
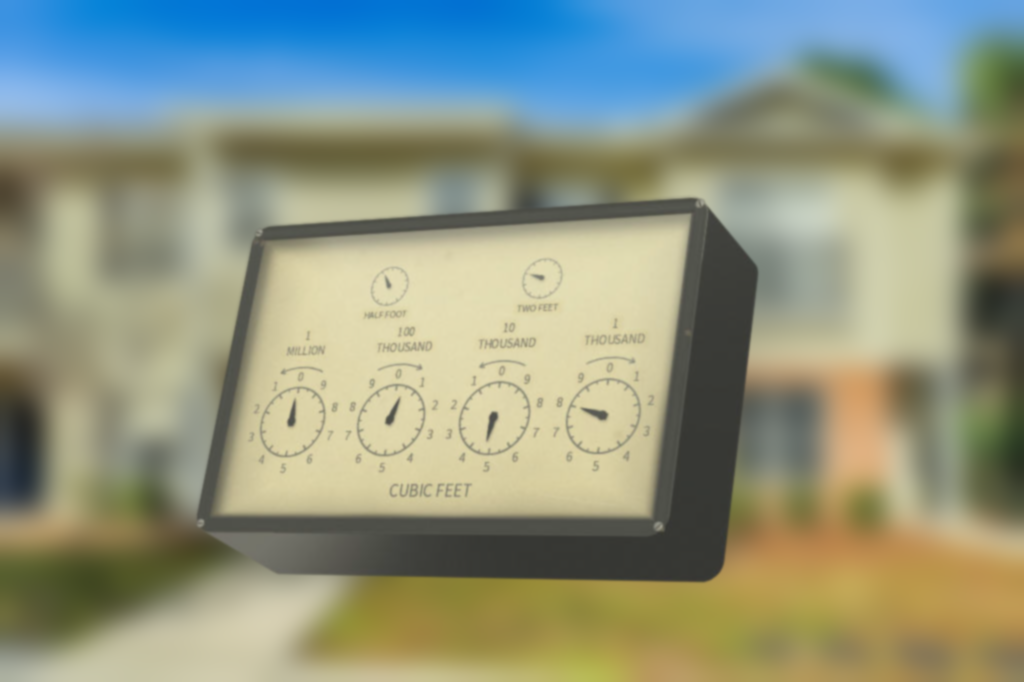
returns 4800ft³
